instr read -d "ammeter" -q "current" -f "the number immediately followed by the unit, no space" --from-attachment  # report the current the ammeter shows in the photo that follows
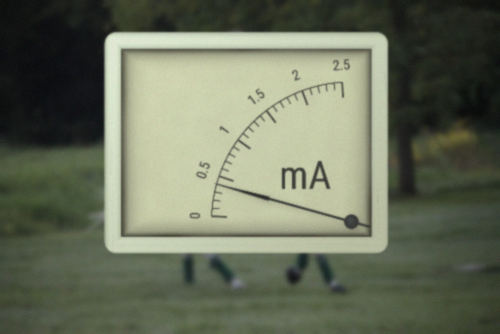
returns 0.4mA
